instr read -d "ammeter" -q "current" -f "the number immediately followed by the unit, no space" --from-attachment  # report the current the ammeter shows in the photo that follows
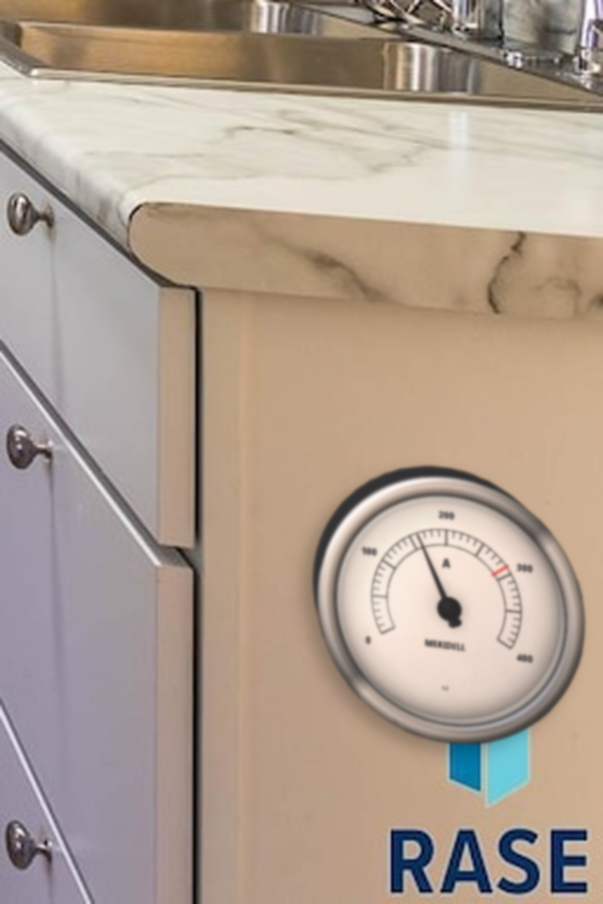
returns 160A
